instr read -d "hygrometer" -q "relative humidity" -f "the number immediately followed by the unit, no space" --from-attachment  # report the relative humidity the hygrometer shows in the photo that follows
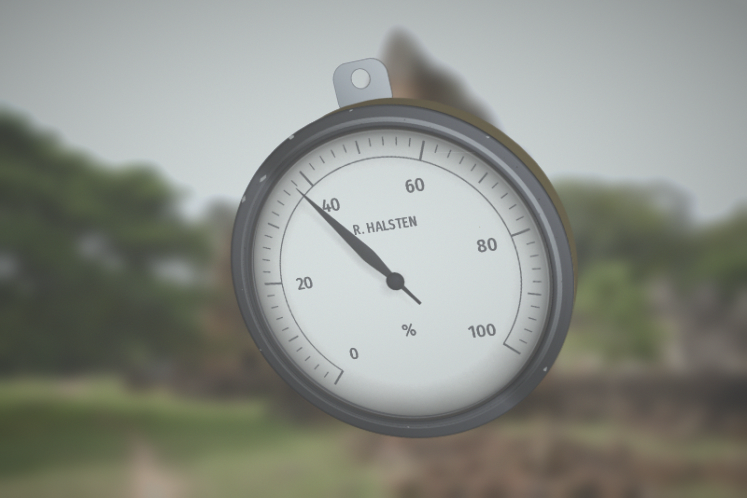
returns 38%
